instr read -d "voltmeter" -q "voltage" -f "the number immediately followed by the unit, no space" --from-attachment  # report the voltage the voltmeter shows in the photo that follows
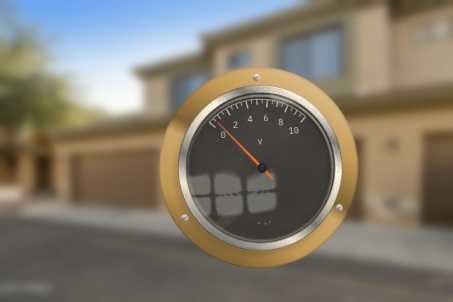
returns 0.5V
